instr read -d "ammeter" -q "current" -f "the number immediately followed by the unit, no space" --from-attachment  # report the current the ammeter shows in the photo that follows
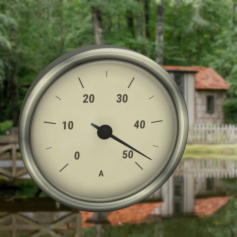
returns 47.5A
